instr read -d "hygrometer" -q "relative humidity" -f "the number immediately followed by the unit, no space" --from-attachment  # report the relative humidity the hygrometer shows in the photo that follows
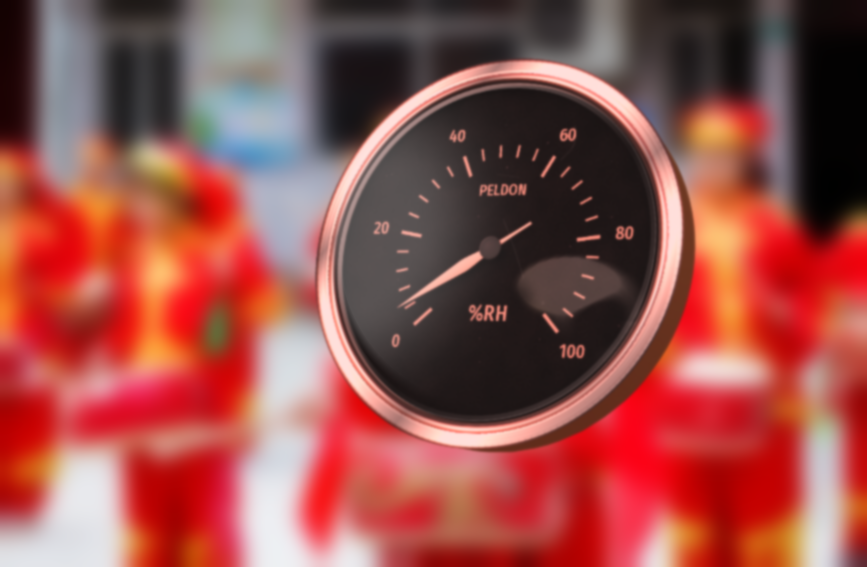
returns 4%
